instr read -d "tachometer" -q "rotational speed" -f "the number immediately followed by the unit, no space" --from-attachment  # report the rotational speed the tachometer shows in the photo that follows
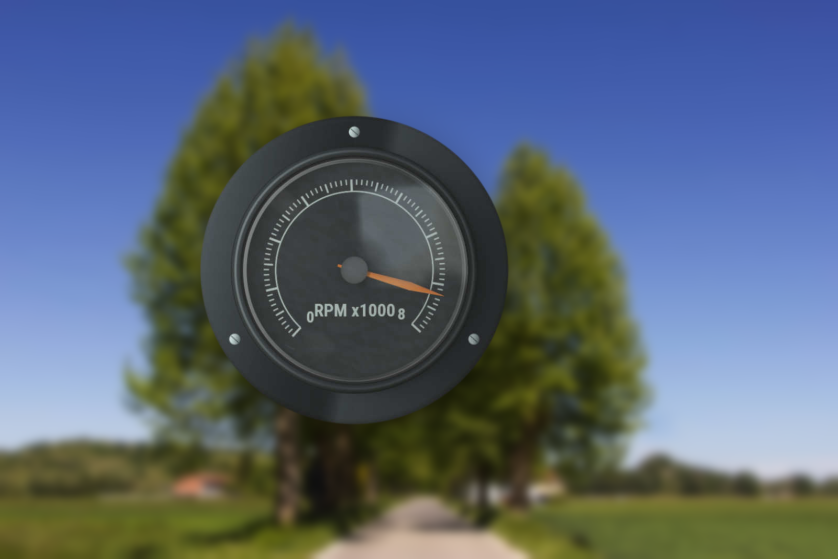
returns 7200rpm
